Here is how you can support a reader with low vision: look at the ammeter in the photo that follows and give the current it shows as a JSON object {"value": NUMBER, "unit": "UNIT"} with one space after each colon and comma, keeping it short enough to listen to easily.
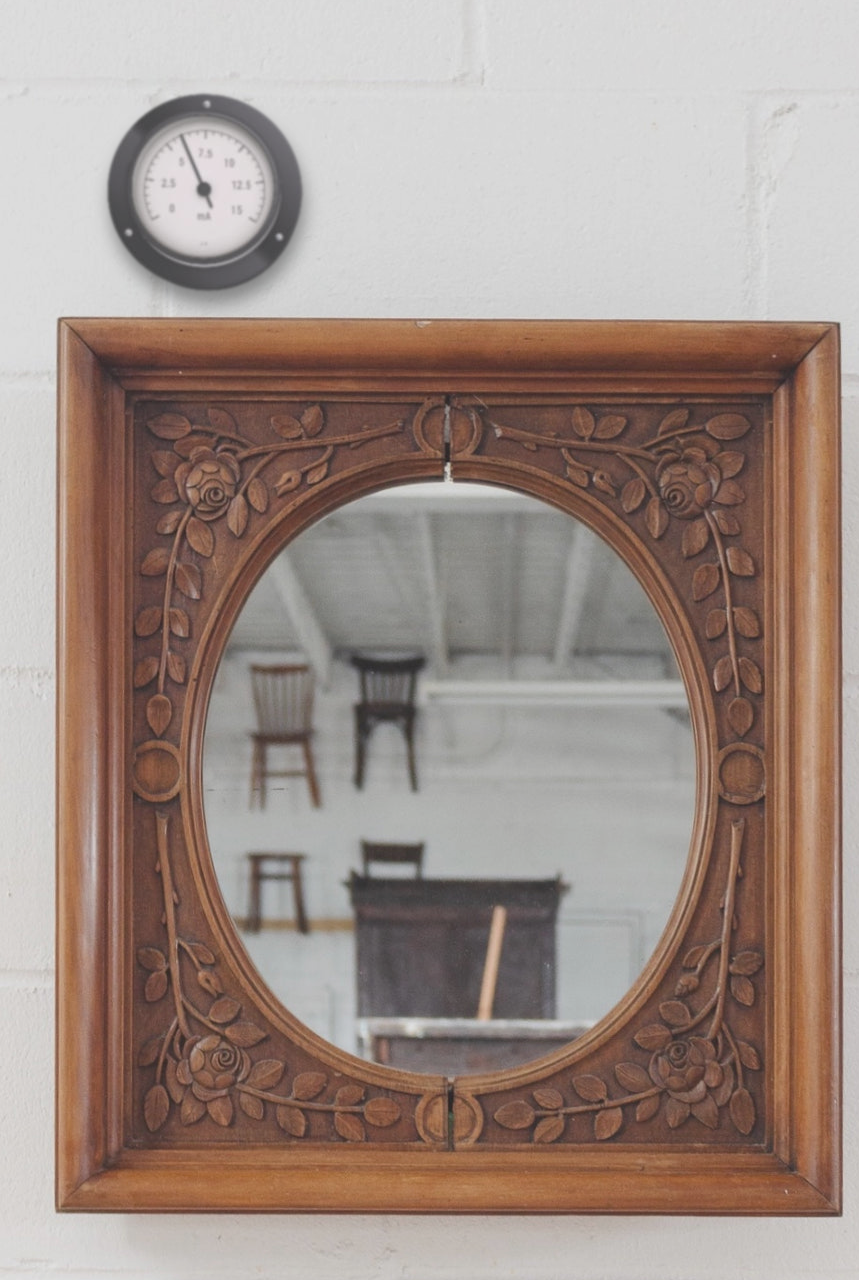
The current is {"value": 6, "unit": "mA"}
